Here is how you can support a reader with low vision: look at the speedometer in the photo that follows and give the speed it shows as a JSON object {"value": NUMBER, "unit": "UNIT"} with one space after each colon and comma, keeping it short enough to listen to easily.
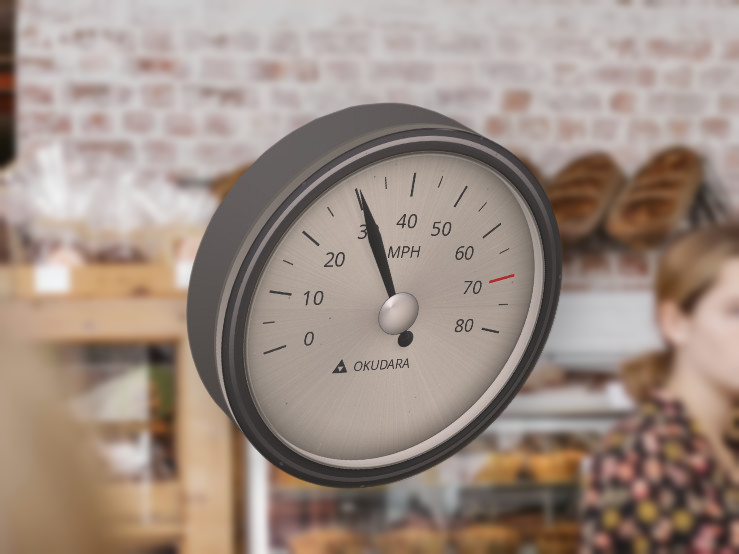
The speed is {"value": 30, "unit": "mph"}
